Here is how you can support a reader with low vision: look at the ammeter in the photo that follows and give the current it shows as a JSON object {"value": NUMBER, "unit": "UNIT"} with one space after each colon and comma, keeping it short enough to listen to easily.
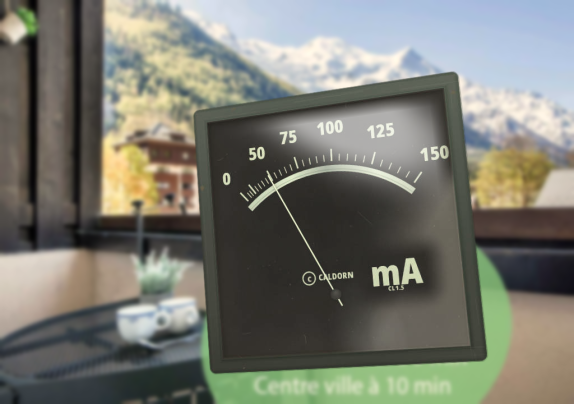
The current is {"value": 50, "unit": "mA"}
